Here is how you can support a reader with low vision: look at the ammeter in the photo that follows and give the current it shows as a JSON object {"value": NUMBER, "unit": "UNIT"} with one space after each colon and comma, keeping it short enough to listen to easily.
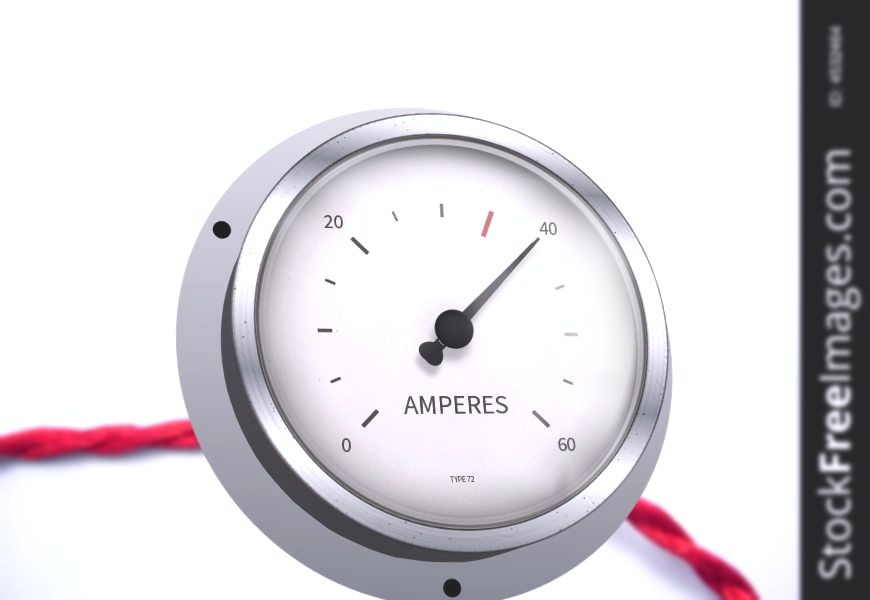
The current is {"value": 40, "unit": "A"}
